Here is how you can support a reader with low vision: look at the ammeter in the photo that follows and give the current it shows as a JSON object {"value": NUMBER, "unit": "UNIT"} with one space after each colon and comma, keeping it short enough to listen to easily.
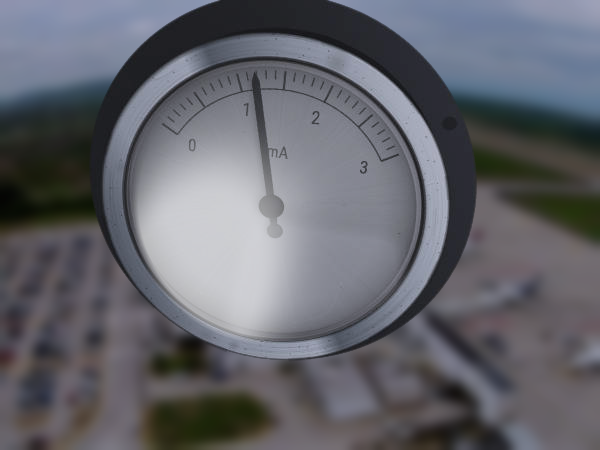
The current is {"value": 1.2, "unit": "mA"}
